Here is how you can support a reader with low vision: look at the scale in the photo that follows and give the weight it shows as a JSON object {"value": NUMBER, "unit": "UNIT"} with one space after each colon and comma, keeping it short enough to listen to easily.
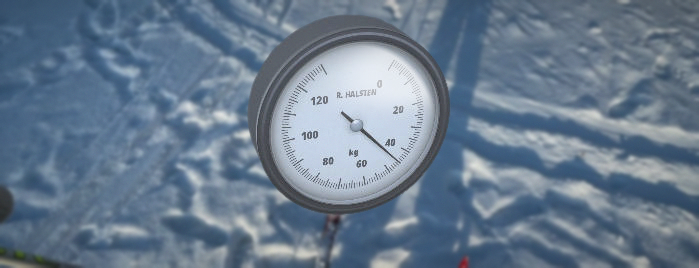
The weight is {"value": 45, "unit": "kg"}
